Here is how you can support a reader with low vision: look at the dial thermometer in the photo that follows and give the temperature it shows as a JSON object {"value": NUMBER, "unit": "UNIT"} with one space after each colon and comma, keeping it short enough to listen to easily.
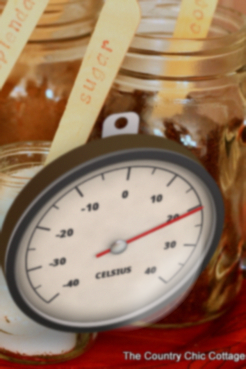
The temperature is {"value": 20, "unit": "°C"}
